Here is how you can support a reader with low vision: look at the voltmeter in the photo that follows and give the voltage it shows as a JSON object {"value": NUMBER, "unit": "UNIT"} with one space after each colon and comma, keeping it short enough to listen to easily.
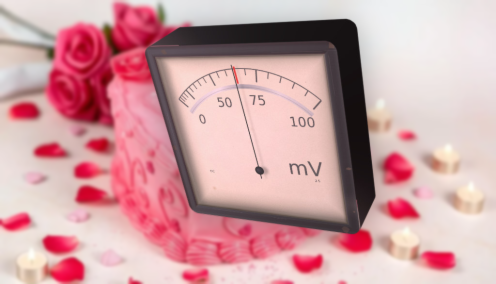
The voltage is {"value": 65, "unit": "mV"}
